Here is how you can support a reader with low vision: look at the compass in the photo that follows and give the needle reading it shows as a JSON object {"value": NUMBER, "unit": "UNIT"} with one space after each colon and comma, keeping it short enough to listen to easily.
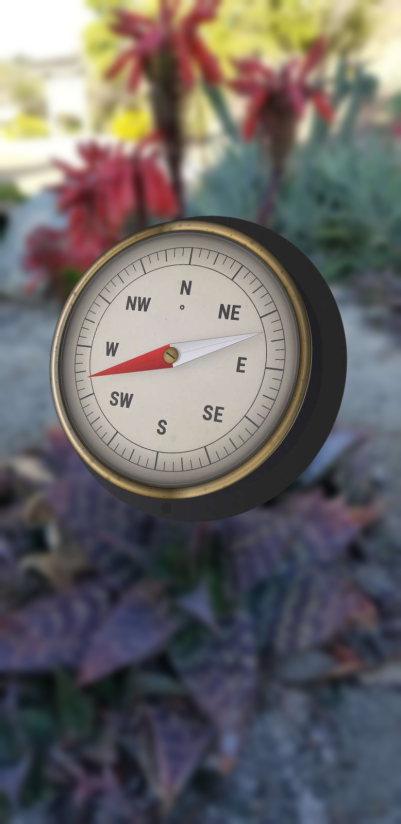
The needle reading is {"value": 250, "unit": "°"}
